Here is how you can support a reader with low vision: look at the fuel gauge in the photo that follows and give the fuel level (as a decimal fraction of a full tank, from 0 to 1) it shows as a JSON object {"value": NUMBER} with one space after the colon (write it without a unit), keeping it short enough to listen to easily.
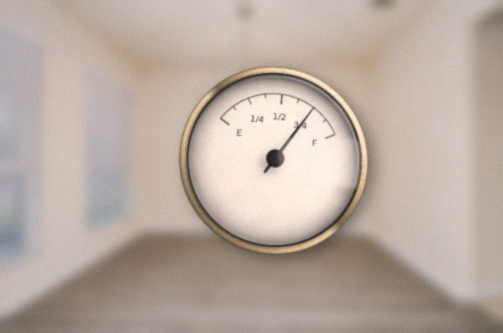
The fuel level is {"value": 0.75}
